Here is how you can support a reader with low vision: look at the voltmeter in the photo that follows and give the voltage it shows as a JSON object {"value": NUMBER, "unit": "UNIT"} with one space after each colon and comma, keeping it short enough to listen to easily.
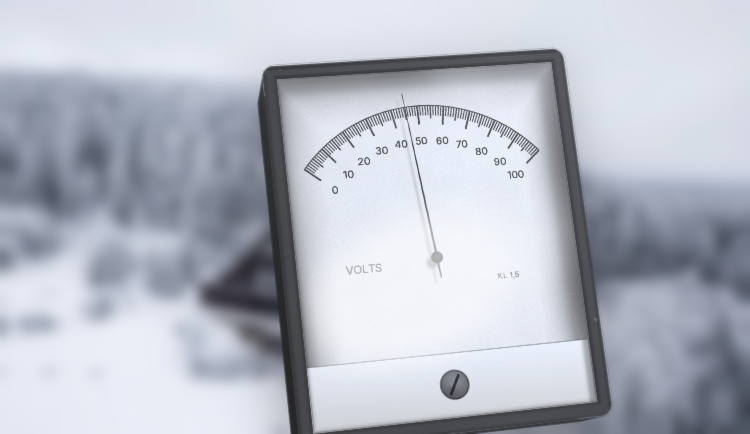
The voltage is {"value": 45, "unit": "V"}
